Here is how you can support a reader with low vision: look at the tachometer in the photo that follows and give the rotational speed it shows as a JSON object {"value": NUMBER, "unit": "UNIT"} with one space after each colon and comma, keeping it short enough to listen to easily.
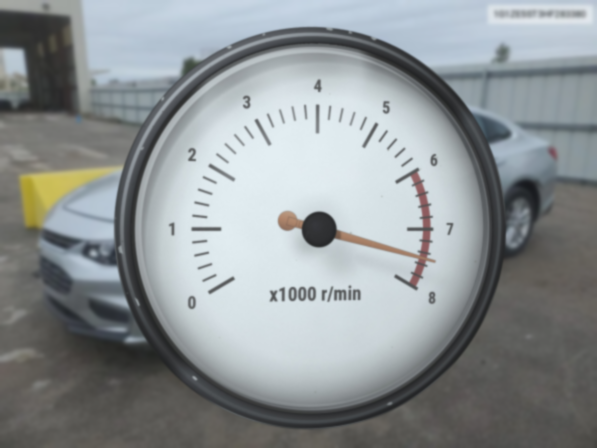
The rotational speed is {"value": 7500, "unit": "rpm"}
